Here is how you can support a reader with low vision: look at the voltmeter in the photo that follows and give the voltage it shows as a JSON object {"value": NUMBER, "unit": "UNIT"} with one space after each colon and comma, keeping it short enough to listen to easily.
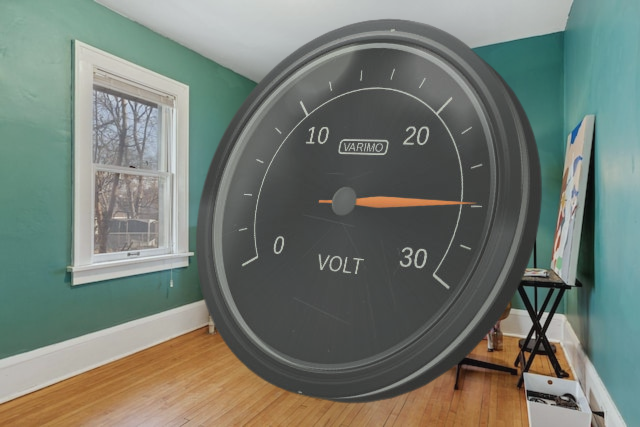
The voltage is {"value": 26, "unit": "V"}
